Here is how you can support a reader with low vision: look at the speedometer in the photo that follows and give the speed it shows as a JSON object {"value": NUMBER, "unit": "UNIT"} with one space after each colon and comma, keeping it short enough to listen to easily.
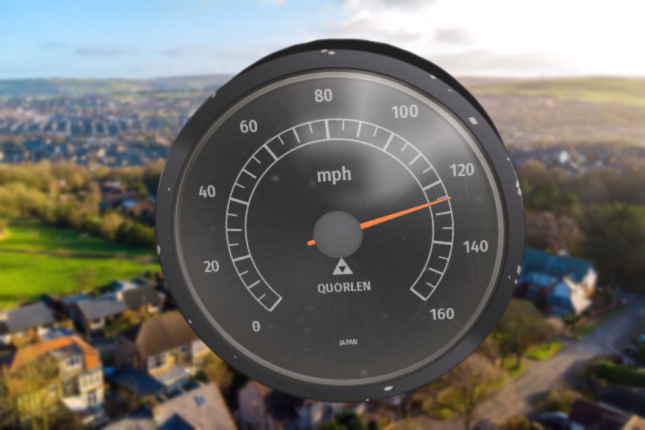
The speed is {"value": 125, "unit": "mph"}
